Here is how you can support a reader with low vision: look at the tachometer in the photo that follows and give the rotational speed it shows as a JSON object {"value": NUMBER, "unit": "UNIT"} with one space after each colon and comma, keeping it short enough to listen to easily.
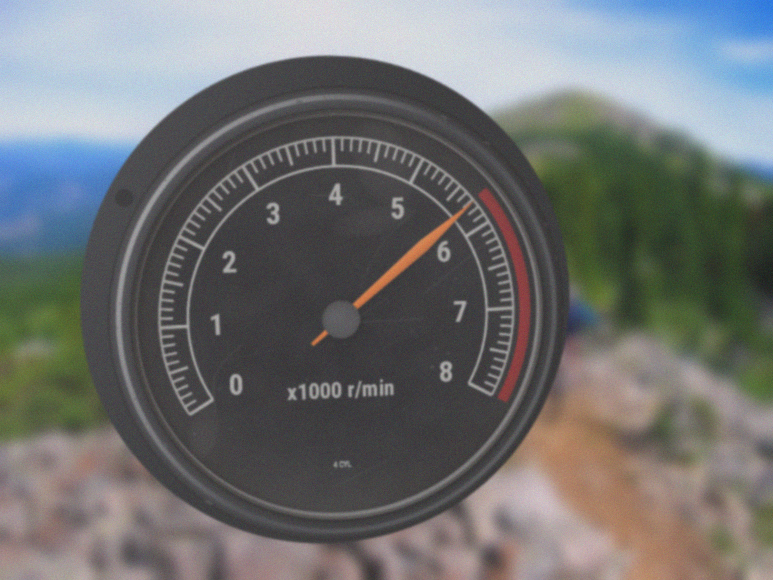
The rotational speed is {"value": 5700, "unit": "rpm"}
